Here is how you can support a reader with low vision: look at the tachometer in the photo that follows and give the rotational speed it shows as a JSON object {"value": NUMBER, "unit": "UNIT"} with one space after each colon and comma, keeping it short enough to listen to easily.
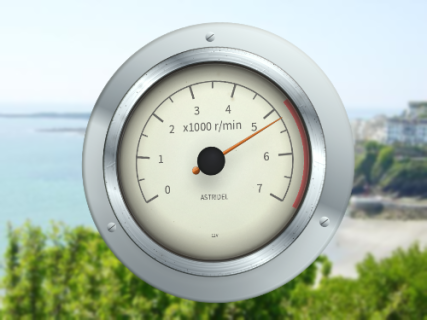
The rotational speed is {"value": 5250, "unit": "rpm"}
